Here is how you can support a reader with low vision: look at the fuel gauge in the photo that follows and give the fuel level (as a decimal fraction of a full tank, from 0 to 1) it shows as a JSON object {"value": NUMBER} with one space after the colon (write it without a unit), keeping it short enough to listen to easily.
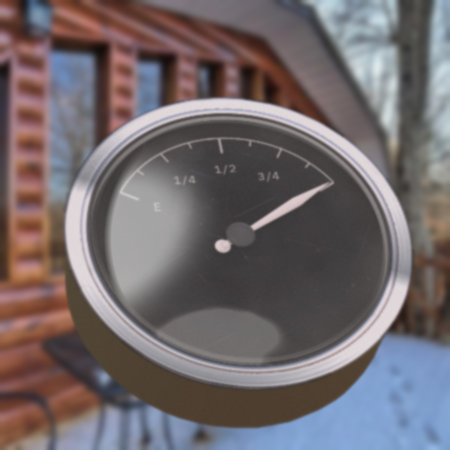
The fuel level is {"value": 1}
